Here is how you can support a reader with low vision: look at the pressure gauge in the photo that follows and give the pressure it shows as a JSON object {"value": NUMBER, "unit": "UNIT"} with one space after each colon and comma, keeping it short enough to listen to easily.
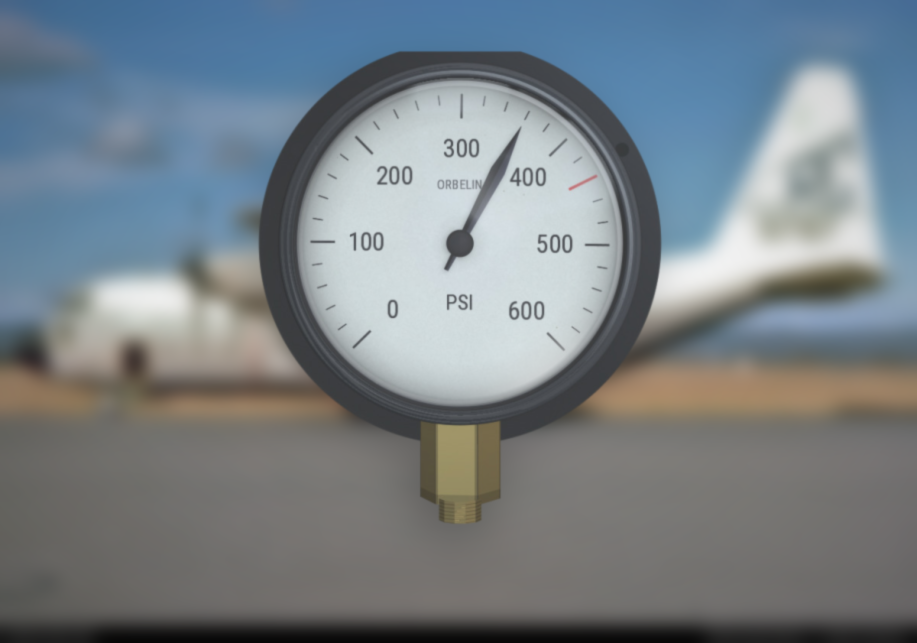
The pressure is {"value": 360, "unit": "psi"}
